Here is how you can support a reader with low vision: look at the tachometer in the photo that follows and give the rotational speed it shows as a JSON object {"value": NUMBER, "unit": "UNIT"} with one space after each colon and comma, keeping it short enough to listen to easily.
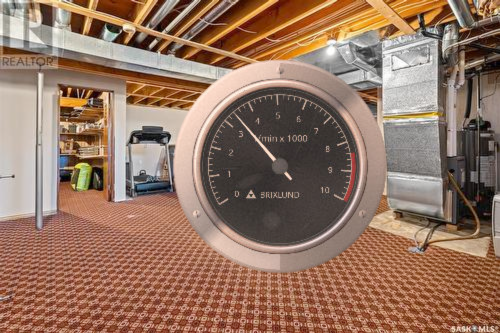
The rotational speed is {"value": 3400, "unit": "rpm"}
